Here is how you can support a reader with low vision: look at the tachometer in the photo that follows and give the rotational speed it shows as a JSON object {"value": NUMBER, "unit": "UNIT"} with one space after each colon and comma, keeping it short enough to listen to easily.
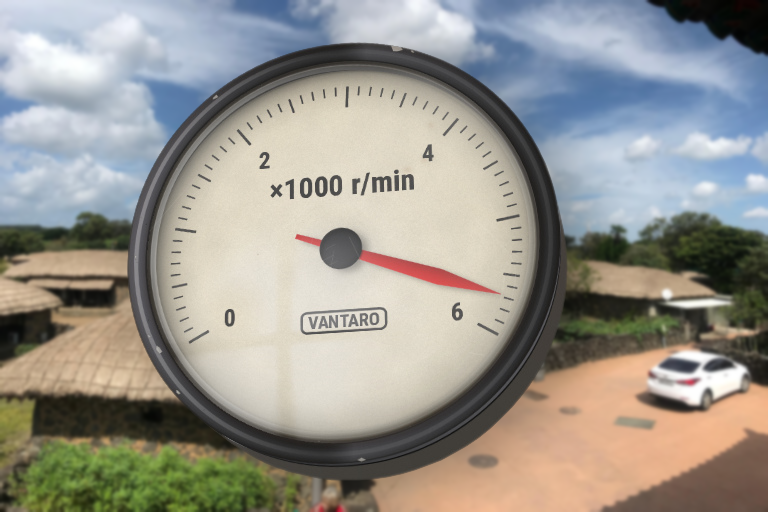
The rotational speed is {"value": 5700, "unit": "rpm"}
